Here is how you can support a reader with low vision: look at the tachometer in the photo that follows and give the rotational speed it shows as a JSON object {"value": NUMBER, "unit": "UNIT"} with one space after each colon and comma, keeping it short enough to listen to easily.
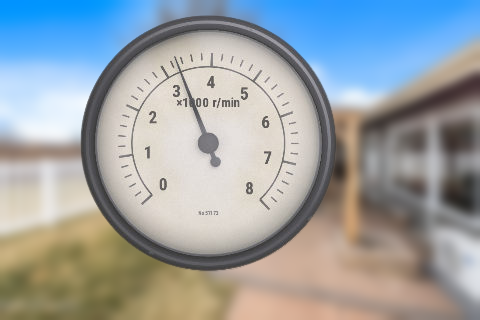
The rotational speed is {"value": 3300, "unit": "rpm"}
